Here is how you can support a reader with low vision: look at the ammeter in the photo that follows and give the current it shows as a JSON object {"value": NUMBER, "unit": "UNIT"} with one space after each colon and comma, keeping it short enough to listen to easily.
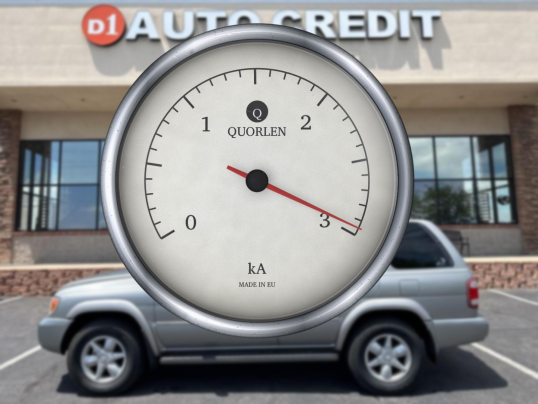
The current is {"value": 2.95, "unit": "kA"}
